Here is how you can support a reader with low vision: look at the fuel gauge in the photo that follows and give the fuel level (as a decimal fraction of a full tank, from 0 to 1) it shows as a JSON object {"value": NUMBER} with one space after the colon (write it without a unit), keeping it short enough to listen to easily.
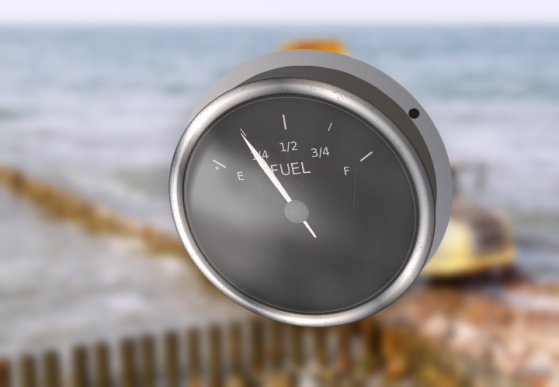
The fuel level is {"value": 0.25}
